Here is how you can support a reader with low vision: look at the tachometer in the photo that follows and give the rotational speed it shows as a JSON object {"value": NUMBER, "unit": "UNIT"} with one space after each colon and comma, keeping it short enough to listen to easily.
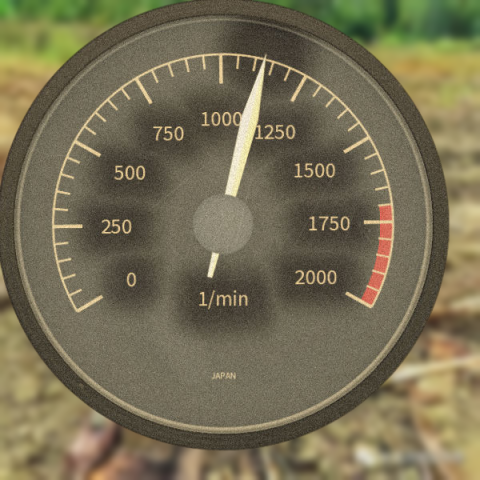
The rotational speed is {"value": 1125, "unit": "rpm"}
